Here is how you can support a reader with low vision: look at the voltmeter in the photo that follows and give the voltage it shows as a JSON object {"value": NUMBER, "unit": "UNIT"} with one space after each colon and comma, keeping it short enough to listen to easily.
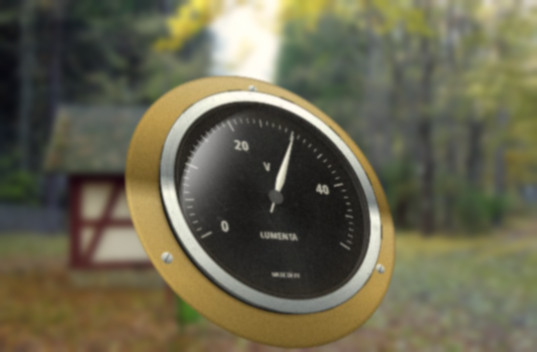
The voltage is {"value": 30, "unit": "V"}
